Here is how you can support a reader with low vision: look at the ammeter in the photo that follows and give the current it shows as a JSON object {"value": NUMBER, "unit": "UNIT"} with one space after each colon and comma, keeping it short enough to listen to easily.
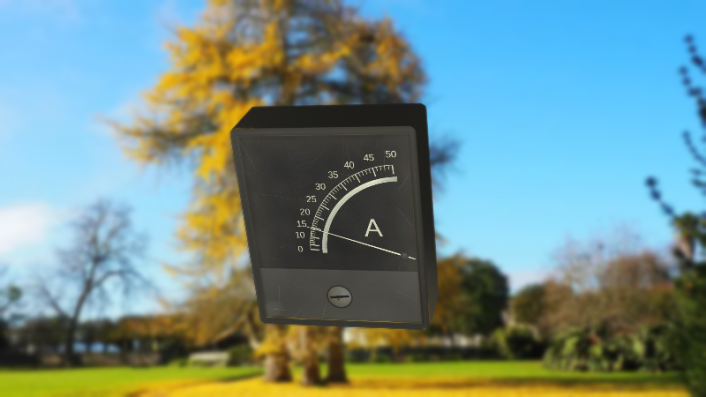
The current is {"value": 15, "unit": "A"}
